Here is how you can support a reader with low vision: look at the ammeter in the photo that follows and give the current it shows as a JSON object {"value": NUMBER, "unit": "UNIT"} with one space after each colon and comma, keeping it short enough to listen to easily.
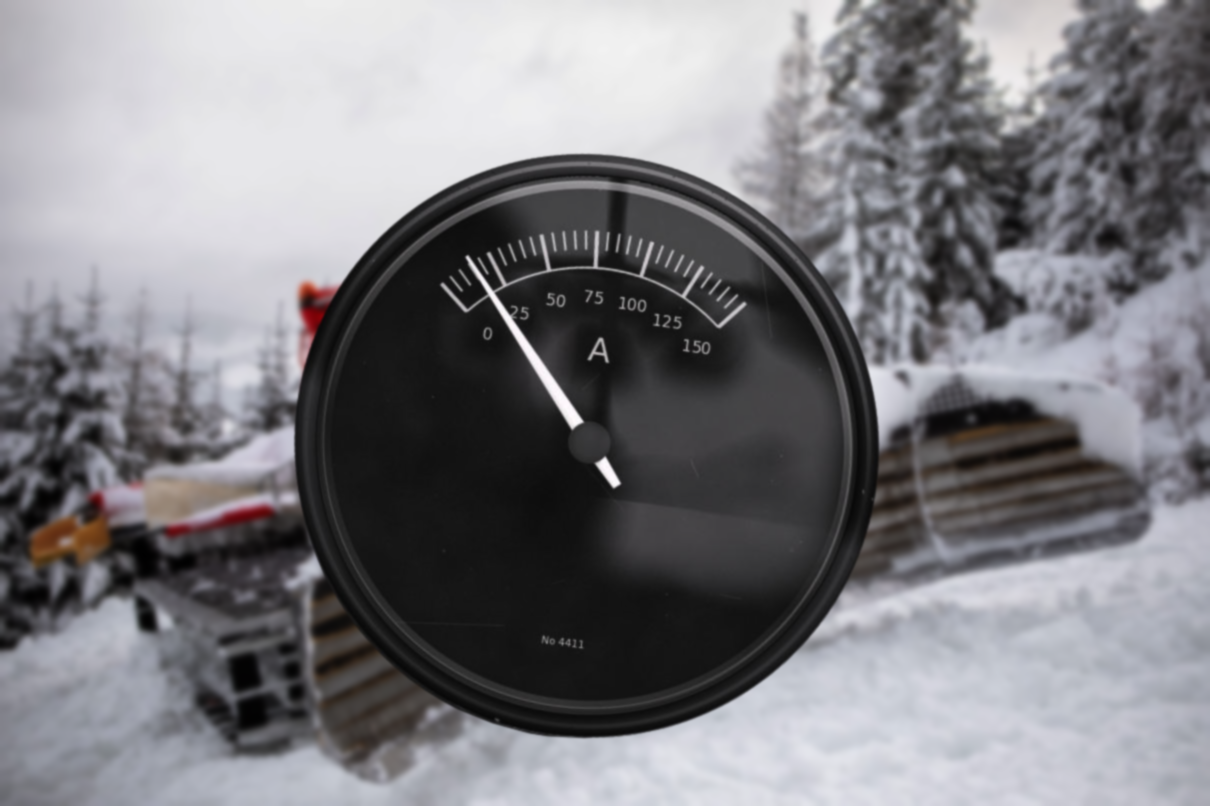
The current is {"value": 15, "unit": "A"}
